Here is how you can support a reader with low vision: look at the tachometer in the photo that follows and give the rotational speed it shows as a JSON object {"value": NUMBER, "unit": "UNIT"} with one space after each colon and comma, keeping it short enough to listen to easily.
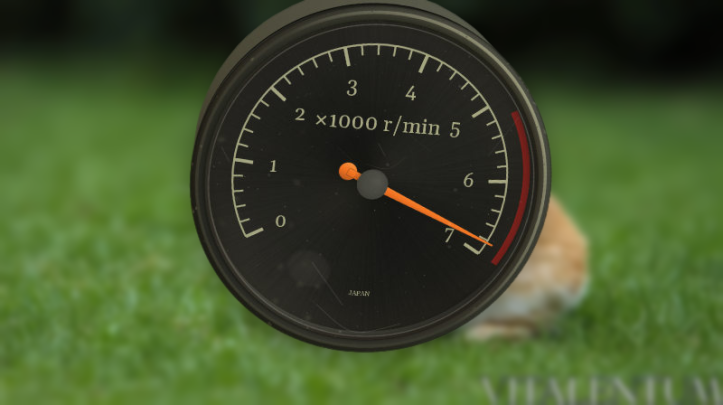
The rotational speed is {"value": 6800, "unit": "rpm"}
